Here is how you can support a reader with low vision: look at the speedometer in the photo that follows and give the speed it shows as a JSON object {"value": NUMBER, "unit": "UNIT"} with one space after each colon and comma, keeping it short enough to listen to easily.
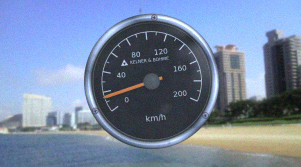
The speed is {"value": 15, "unit": "km/h"}
